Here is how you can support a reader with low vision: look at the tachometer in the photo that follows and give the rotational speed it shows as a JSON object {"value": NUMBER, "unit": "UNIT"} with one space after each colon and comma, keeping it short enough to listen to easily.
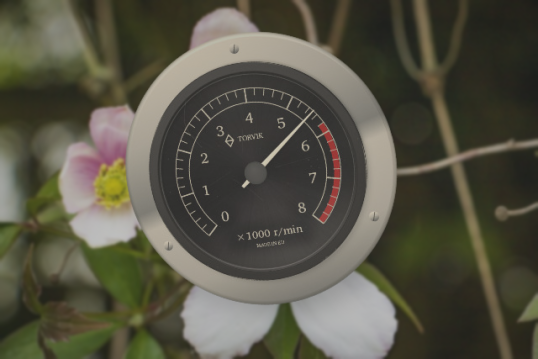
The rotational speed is {"value": 5500, "unit": "rpm"}
